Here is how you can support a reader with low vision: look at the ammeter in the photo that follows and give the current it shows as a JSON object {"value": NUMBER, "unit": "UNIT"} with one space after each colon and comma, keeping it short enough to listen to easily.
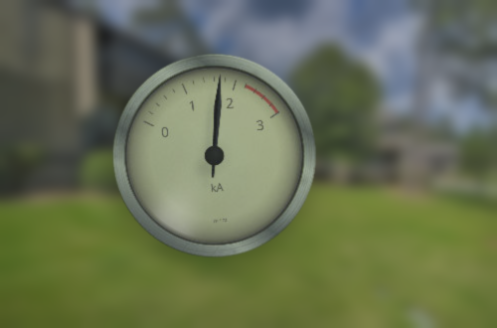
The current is {"value": 1.7, "unit": "kA"}
